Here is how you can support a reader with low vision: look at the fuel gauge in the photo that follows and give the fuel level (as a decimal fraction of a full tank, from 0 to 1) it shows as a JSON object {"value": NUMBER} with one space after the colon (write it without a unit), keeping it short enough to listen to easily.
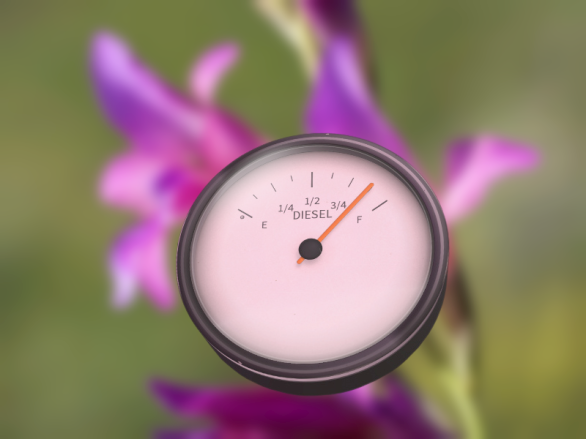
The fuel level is {"value": 0.875}
